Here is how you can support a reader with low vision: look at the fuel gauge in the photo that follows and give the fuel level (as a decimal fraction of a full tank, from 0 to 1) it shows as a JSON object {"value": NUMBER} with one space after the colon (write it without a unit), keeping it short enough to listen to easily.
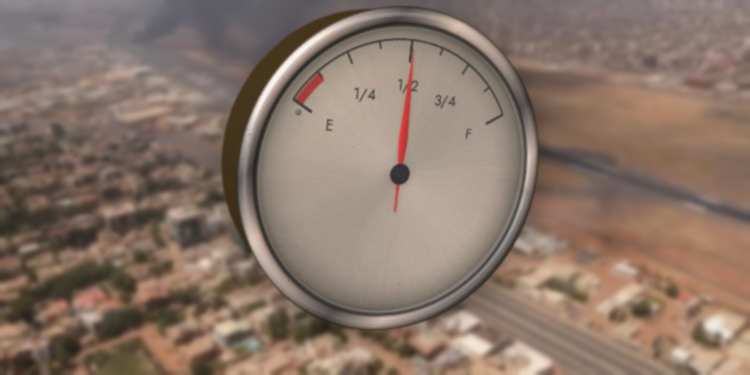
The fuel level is {"value": 0.5}
